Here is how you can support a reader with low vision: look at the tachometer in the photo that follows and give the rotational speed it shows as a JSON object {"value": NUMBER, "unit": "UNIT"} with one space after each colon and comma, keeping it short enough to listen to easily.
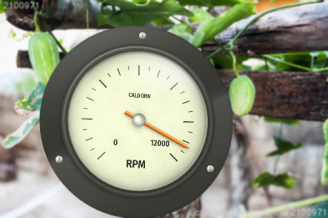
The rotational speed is {"value": 11250, "unit": "rpm"}
